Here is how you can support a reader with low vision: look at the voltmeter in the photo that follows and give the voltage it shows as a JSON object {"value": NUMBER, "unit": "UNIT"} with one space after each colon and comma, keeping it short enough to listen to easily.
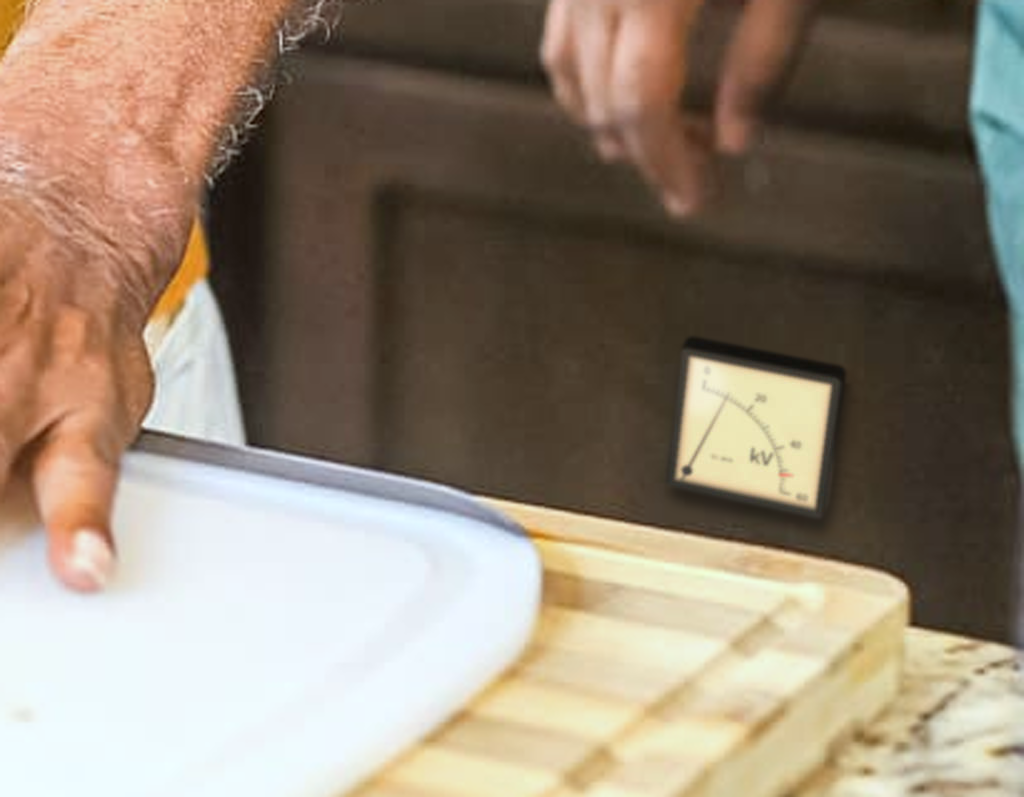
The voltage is {"value": 10, "unit": "kV"}
